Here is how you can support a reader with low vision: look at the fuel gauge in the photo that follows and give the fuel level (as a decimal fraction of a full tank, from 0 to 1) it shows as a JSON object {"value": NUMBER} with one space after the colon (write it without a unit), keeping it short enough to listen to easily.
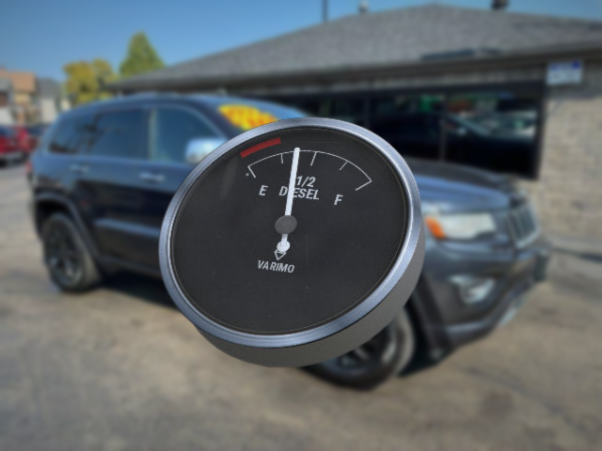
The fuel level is {"value": 0.375}
